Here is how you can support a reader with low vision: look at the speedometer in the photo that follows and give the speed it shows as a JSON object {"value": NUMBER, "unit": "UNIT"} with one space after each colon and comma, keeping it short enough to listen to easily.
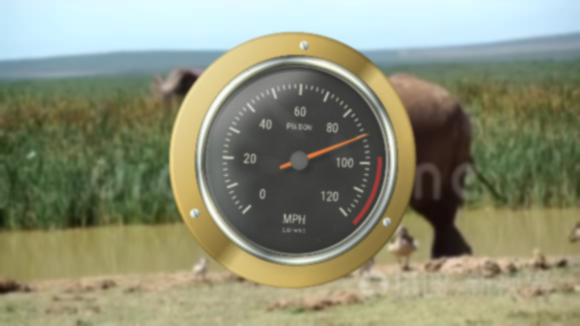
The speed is {"value": 90, "unit": "mph"}
